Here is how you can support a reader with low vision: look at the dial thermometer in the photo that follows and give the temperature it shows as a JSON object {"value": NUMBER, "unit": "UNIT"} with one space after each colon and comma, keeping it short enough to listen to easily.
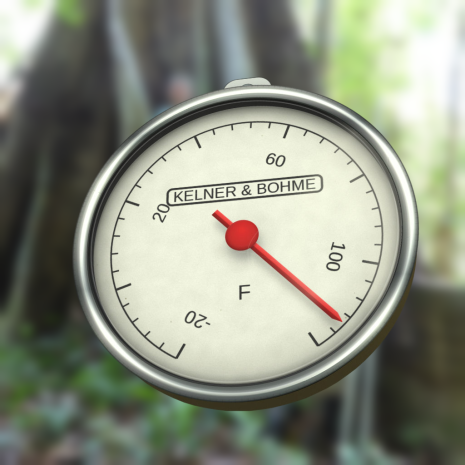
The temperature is {"value": 114, "unit": "°F"}
